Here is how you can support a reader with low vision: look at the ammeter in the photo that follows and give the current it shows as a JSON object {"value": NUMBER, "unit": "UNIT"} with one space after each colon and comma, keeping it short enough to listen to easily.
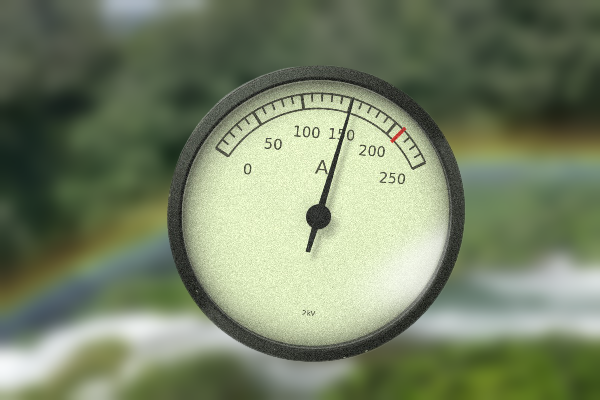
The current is {"value": 150, "unit": "A"}
